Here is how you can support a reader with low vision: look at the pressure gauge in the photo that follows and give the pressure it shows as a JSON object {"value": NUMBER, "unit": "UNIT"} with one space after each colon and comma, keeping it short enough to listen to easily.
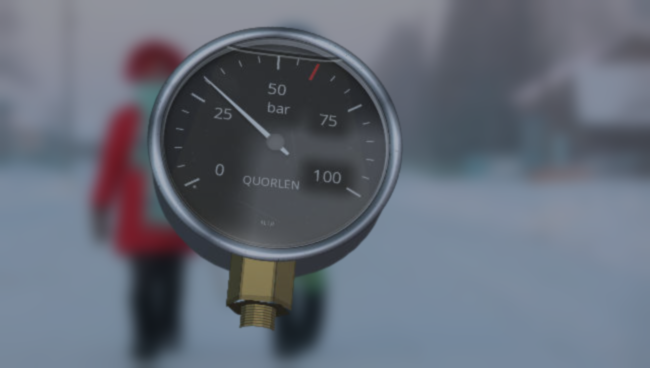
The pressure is {"value": 30, "unit": "bar"}
